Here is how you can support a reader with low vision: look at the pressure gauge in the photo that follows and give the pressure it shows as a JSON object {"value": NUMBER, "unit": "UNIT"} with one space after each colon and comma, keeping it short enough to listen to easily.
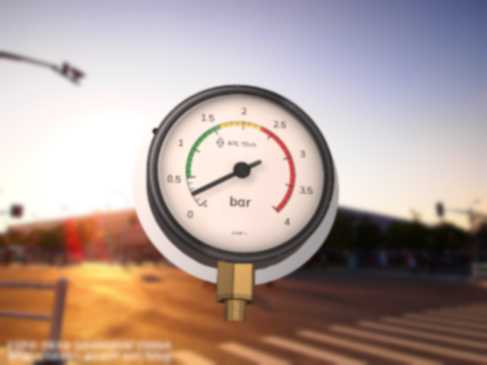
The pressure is {"value": 0.2, "unit": "bar"}
